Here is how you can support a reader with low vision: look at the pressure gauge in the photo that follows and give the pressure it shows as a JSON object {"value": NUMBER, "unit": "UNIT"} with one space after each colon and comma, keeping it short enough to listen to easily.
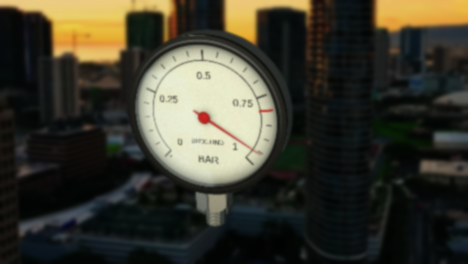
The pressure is {"value": 0.95, "unit": "bar"}
